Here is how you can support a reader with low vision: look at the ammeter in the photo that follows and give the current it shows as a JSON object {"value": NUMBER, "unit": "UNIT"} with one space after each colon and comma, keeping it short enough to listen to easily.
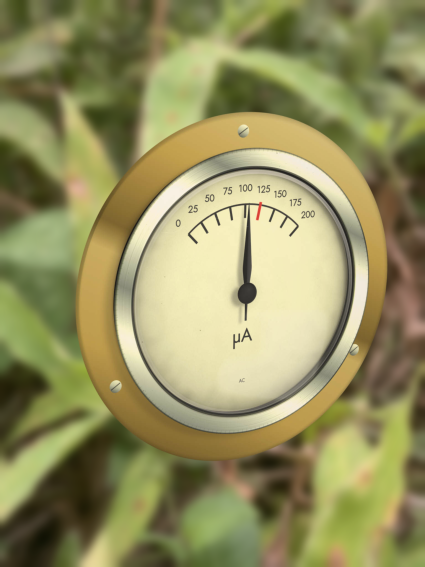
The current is {"value": 100, "unit": "µA"}
